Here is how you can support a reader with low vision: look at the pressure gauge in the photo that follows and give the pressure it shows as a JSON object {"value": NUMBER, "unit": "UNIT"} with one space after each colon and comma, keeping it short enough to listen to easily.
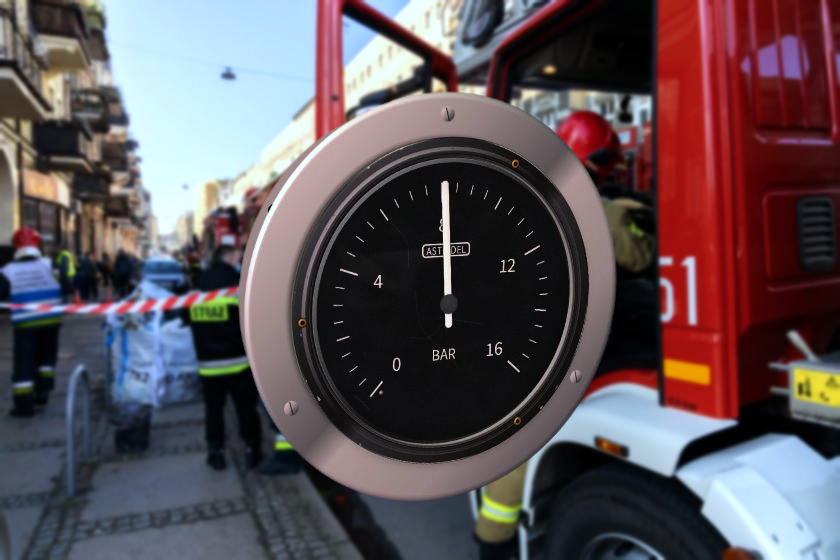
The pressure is {"value": 8, "unit": "bar"}
